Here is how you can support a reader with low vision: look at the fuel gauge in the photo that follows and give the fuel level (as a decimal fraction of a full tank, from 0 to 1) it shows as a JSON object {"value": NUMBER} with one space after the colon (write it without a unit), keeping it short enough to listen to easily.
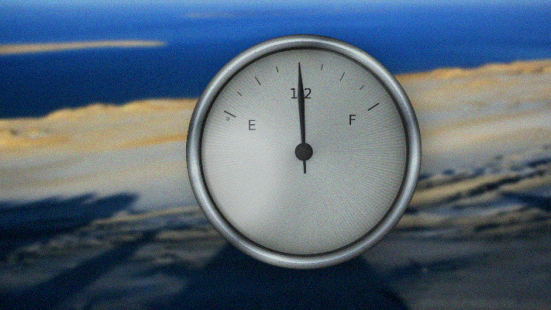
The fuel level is {"value": 0.5}
